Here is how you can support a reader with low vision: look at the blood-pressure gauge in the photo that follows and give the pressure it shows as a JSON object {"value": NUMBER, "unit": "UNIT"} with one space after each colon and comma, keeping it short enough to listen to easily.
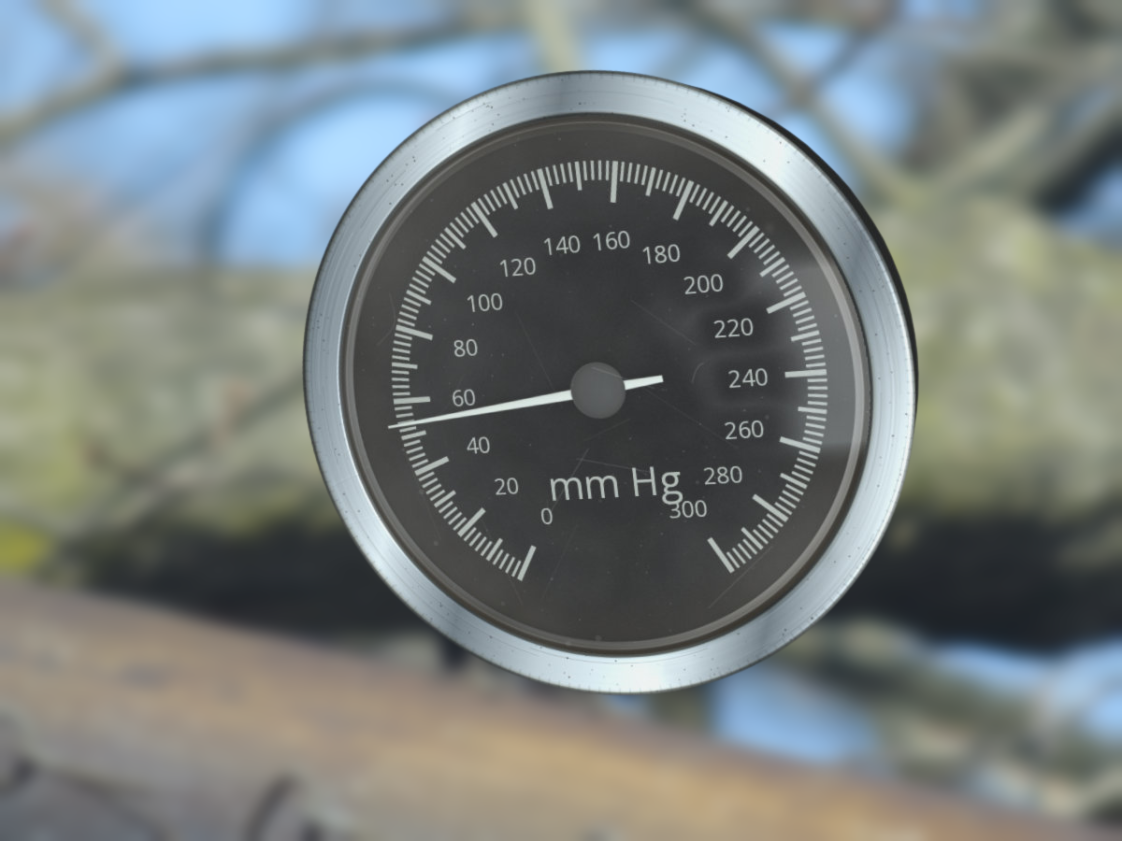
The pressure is {"value": 54, "unit": "mmHg"}
